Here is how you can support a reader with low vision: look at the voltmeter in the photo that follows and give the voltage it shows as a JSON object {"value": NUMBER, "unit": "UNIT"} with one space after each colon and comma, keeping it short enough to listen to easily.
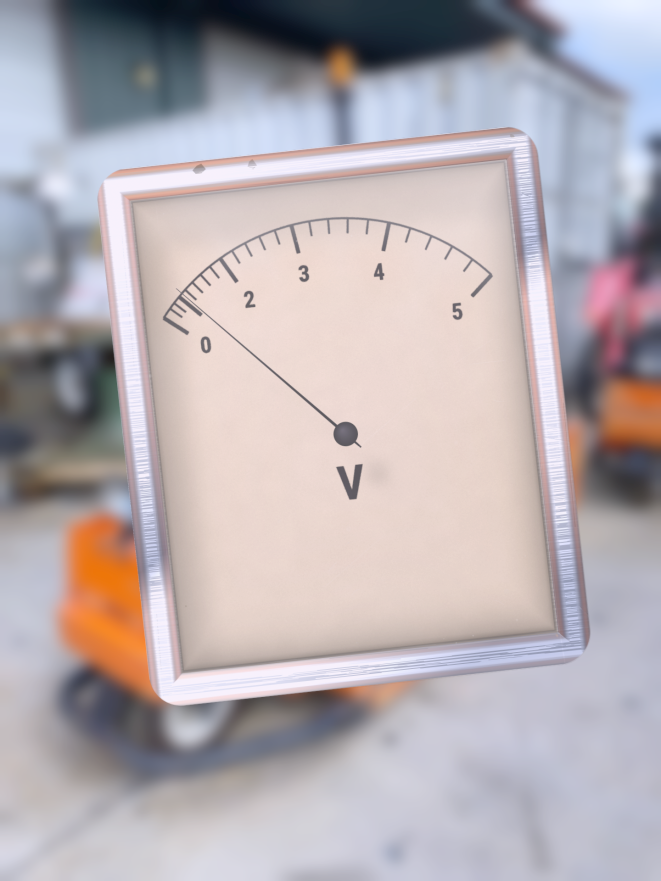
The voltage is {"value": 1.1, "unit": "V"}
